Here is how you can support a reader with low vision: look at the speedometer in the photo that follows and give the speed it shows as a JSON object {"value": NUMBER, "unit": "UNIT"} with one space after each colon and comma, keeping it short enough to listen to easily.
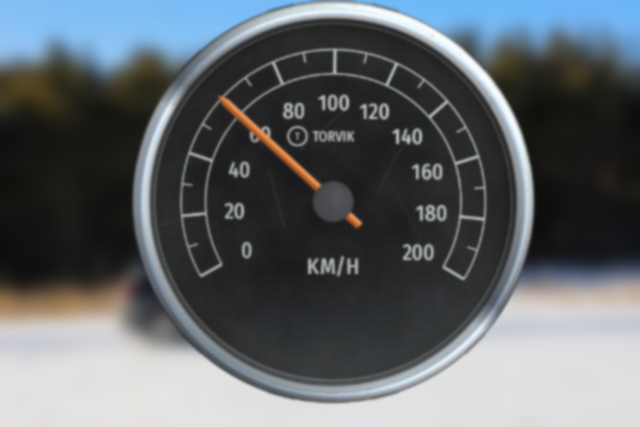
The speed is {"value": 60, "unit": "km/h"}
